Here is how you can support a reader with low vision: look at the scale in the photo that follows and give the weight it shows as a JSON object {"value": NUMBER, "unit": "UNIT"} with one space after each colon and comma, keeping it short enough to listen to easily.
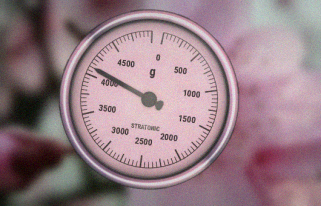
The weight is {"value": 4100, "unit": "g"}
